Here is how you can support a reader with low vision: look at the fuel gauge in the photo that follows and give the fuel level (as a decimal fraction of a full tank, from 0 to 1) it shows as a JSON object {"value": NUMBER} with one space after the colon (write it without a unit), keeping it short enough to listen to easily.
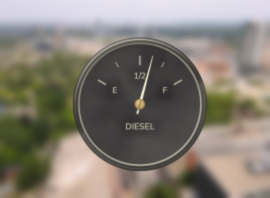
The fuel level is {"value": 0.625}
